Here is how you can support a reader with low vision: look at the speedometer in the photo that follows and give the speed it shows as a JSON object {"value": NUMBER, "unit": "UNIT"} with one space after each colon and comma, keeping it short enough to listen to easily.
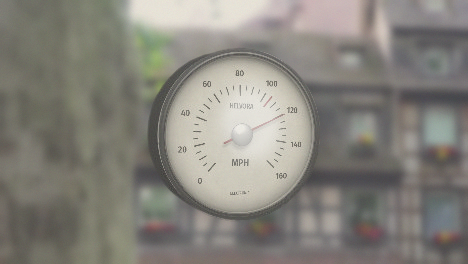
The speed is {"value": 120, "unit": "mph"}
